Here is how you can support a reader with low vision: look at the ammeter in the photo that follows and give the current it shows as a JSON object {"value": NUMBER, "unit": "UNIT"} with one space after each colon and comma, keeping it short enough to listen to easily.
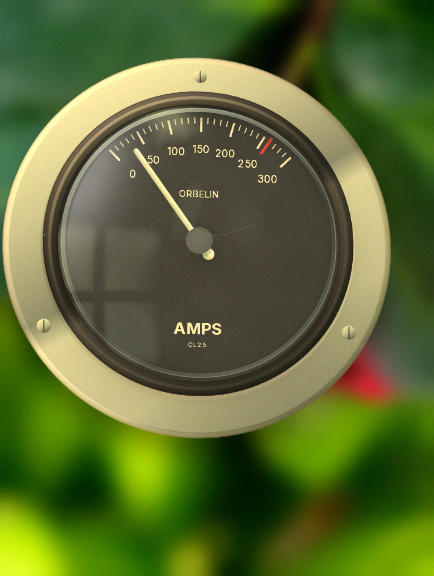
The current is {"value": 30, "unit": "A"}
